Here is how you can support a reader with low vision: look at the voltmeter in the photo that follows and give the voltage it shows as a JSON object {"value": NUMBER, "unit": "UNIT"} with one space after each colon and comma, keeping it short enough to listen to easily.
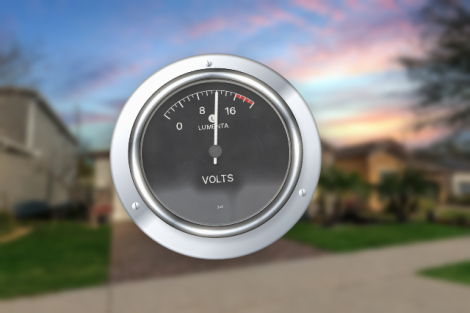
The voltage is {"value": 12, "unit": "V"}
